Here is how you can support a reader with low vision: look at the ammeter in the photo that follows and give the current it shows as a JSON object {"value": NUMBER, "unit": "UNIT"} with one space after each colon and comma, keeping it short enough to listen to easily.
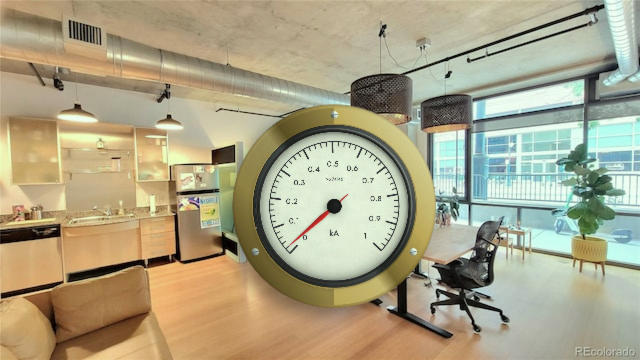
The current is {"value": 0.02, "unit": "kA"}
